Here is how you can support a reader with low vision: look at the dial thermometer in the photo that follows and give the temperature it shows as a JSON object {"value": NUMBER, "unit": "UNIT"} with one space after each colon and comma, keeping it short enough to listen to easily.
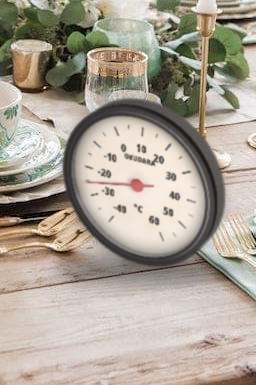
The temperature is {"value": -25, "unit": "°C"}
